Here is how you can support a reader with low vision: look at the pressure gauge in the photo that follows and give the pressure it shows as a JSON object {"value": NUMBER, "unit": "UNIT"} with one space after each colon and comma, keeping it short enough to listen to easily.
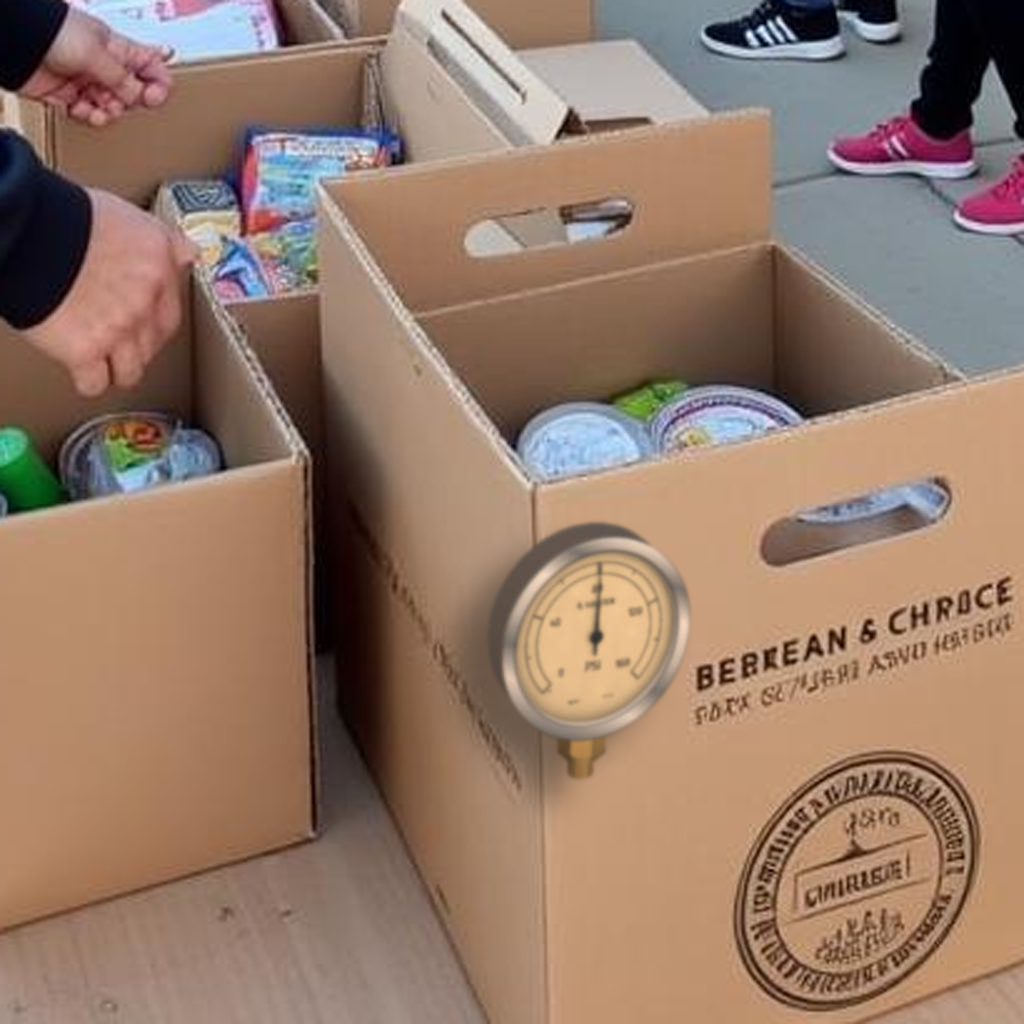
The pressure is {"value": 80, "unit": "psi"}
